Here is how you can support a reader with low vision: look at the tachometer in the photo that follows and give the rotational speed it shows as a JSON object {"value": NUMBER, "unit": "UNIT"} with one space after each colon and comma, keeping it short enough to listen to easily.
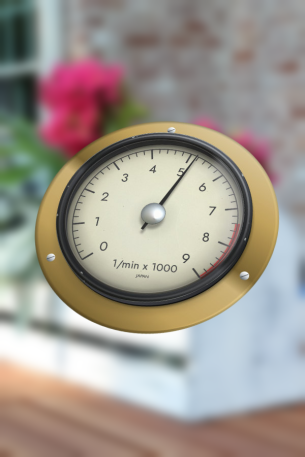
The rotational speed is {"value": 5200, "unit": "rpm"}
